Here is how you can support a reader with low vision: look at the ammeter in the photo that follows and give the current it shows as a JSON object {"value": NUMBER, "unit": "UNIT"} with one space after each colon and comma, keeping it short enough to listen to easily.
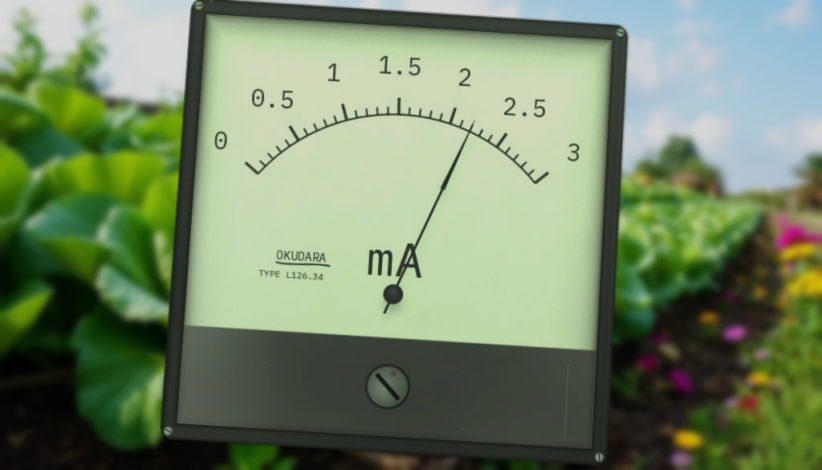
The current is {"value": 2.2, "unit": "mA"}
